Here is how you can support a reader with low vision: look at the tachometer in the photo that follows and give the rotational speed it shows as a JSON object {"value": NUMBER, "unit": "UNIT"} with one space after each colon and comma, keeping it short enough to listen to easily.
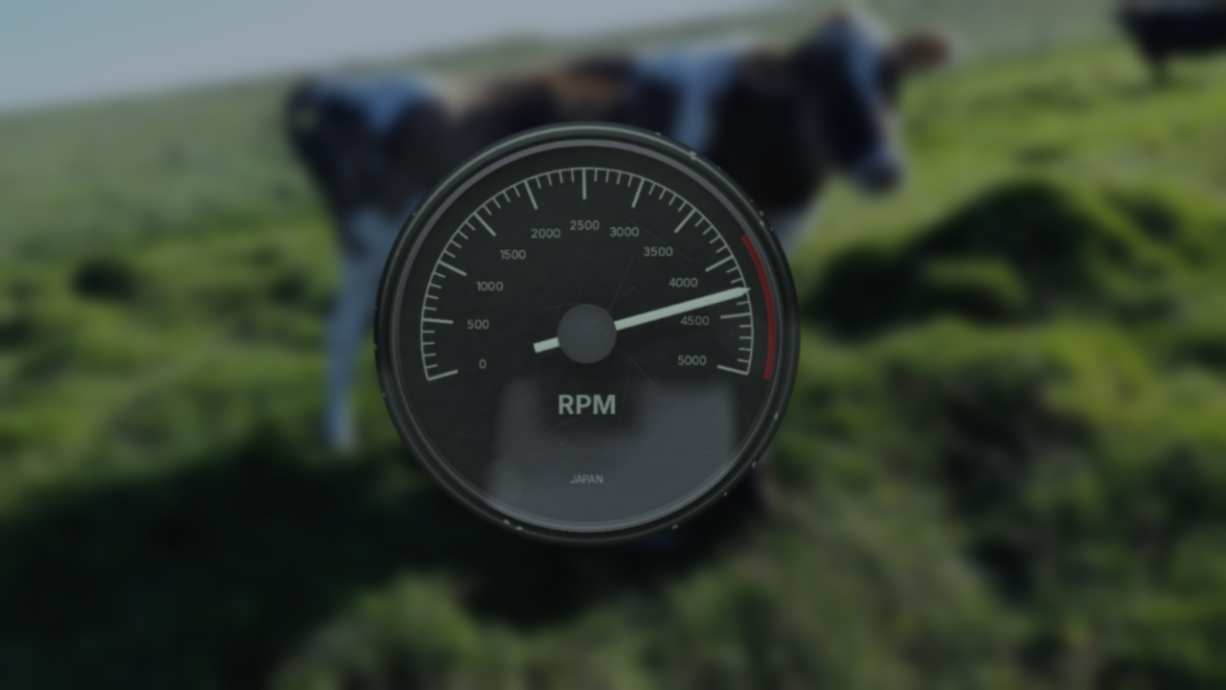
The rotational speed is {"value": 4300, "unit": "rpm"}
